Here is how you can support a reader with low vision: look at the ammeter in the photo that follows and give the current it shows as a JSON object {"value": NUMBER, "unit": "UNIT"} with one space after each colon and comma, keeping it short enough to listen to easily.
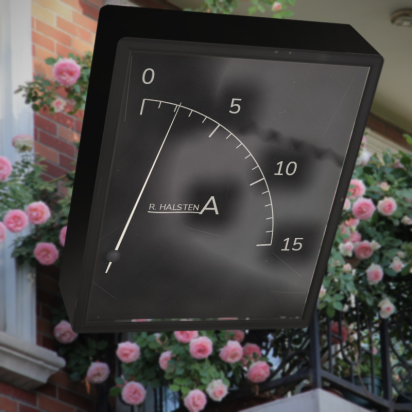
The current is {"value": 2, "unit": "A"}
